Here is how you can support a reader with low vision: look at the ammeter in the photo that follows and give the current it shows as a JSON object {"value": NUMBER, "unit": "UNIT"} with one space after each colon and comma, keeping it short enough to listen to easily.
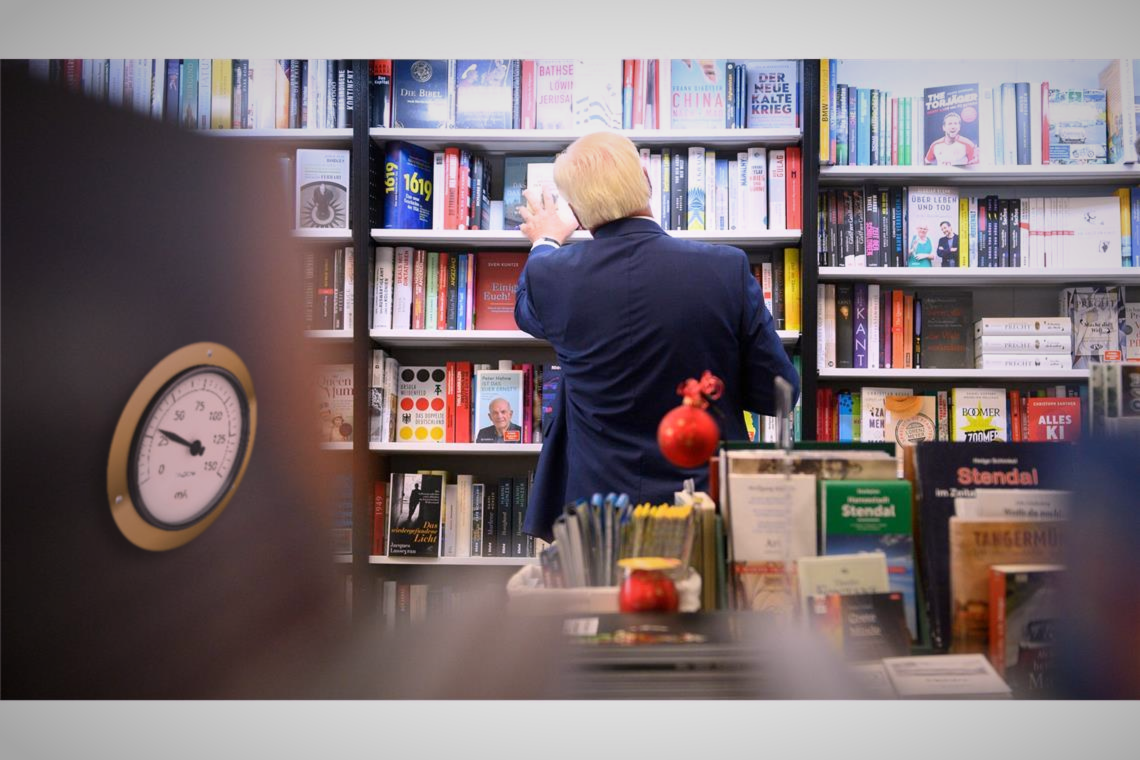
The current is {"value": 30, "unit": "mA"}
